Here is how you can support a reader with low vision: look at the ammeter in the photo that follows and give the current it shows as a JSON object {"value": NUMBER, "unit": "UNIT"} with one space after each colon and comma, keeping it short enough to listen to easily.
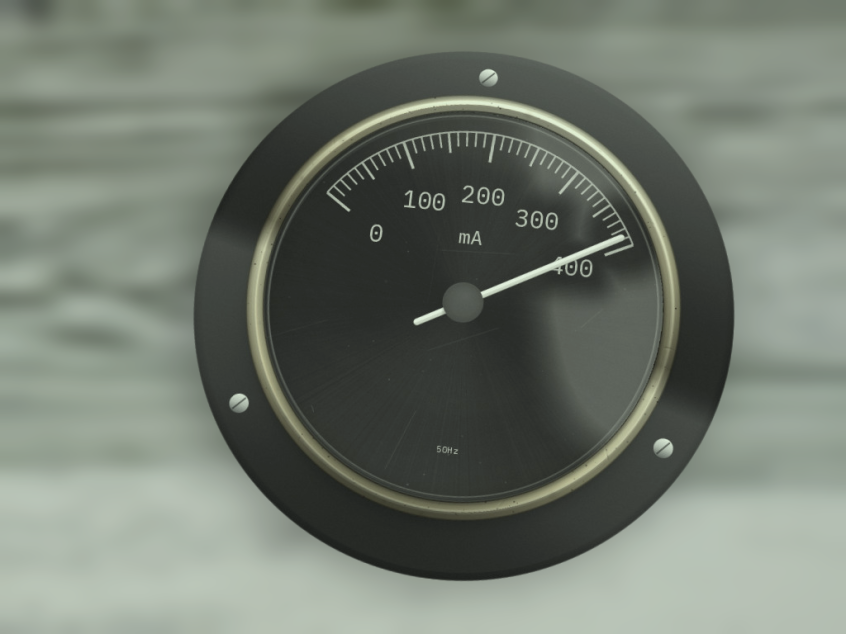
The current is {"value": 390, "unit": "mA"}
